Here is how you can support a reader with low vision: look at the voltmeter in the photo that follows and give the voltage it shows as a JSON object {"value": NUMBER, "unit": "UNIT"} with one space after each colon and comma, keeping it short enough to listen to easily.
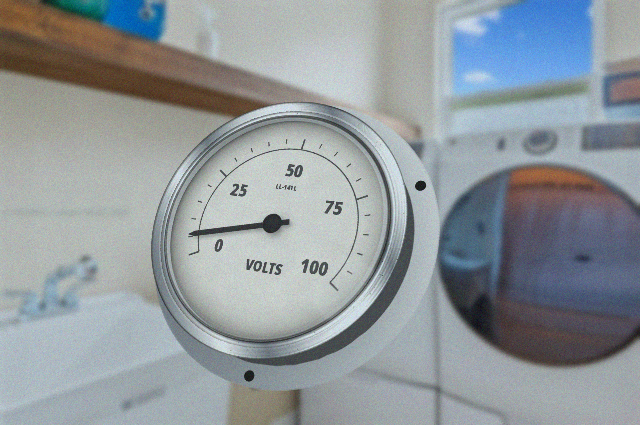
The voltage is {"value": 5, "unit": "V"}
